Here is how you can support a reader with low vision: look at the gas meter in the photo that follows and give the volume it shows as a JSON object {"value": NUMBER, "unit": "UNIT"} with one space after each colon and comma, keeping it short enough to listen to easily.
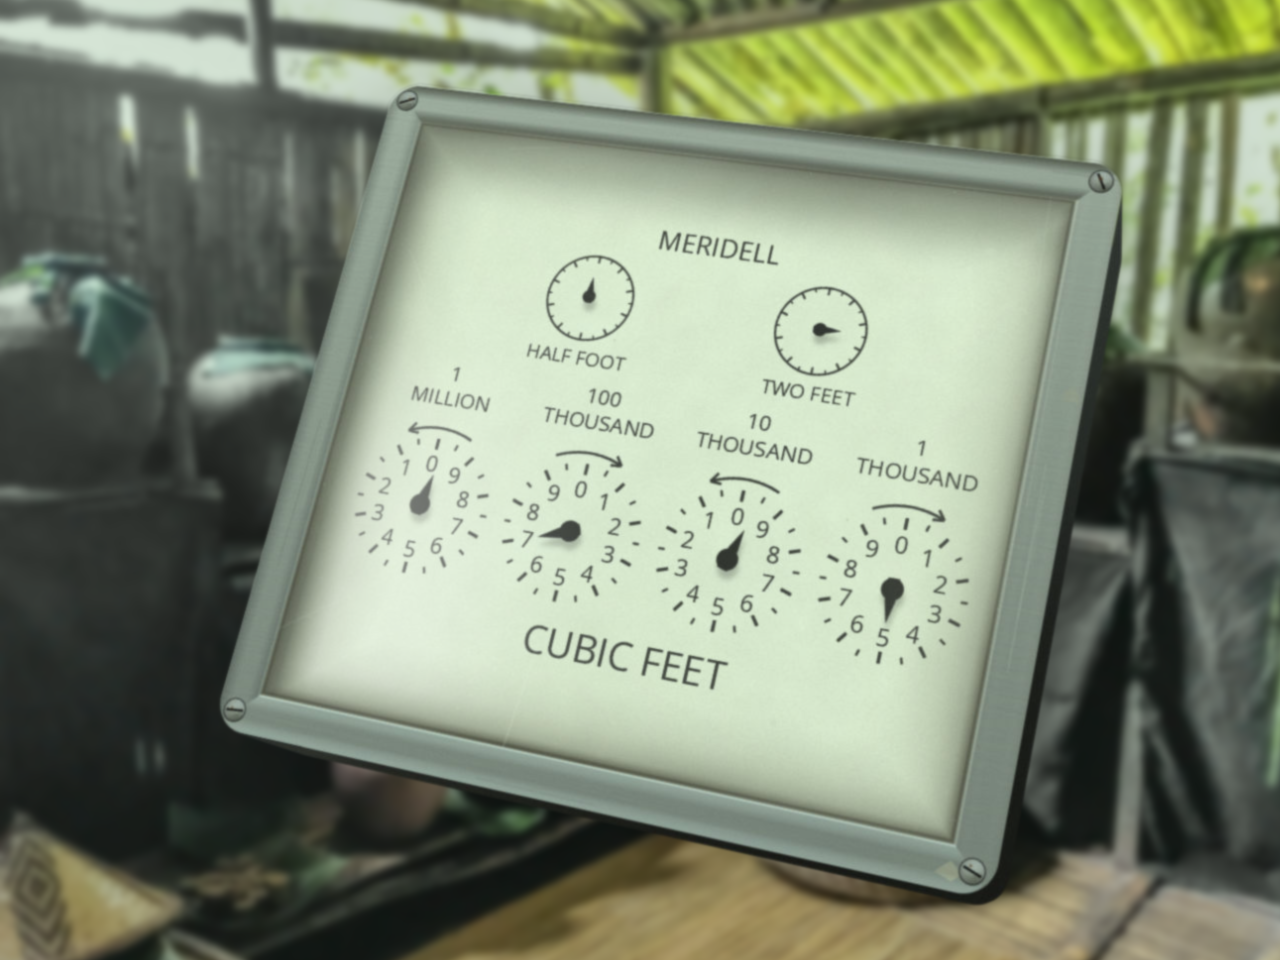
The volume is {"value": 969500, "unit": "ft³"}
